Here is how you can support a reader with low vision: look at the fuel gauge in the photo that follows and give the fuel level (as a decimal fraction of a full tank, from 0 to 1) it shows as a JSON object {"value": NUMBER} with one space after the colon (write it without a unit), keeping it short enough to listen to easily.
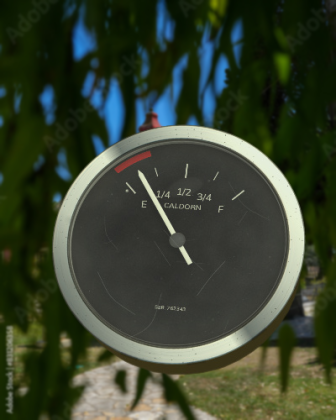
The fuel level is {"value": 0.125}
